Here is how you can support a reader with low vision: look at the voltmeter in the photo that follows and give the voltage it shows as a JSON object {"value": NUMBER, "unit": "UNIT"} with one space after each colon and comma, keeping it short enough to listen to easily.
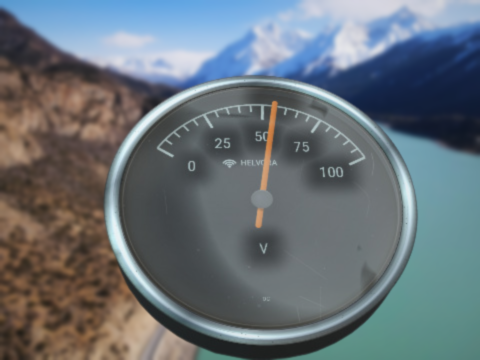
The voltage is {"value": 55, "unit": "V"}
